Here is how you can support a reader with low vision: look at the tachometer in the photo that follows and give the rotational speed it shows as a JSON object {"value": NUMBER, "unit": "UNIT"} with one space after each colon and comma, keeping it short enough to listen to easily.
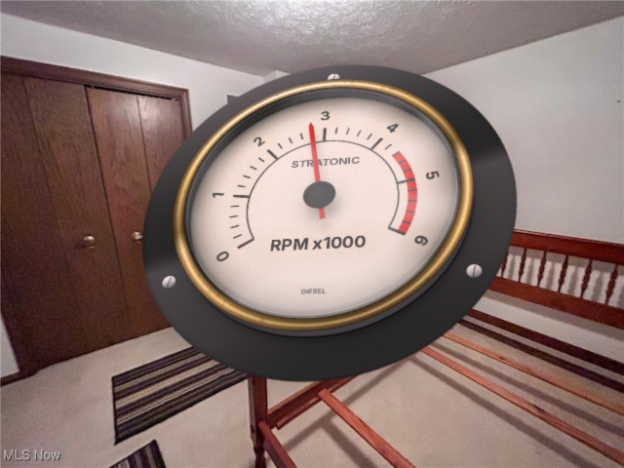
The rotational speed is {"value": 2800, "unit": "rpm"}
